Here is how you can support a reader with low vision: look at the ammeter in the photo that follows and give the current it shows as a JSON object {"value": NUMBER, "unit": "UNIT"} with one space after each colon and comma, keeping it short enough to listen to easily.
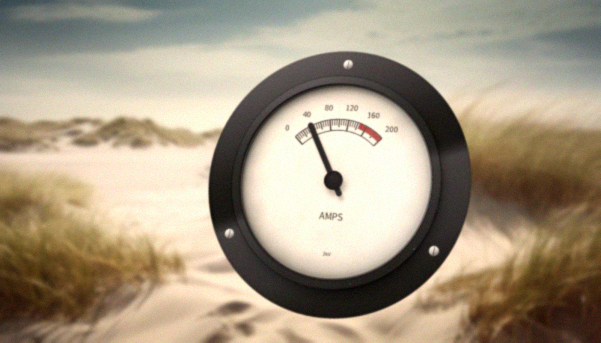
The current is {"value": 40, "unit": "A"}
